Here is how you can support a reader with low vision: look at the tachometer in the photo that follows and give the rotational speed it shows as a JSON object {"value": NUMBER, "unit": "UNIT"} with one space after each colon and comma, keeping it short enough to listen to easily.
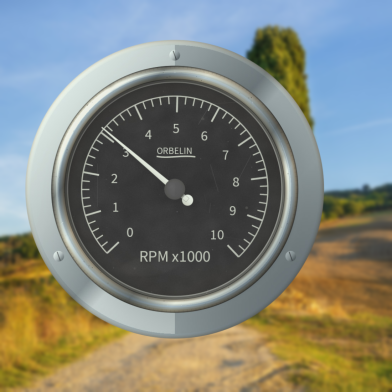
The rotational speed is {"value": 3100, "unit": "rpm"}
